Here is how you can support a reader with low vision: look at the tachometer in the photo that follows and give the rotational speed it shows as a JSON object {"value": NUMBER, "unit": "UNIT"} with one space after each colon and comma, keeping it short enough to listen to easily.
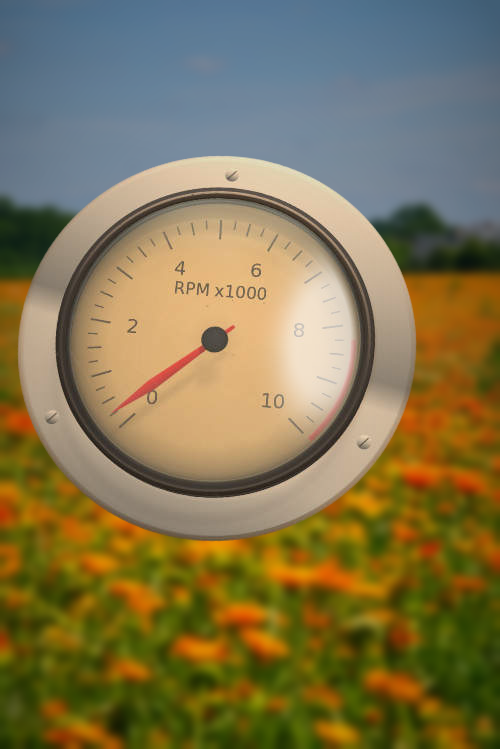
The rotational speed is {"value": 250, "unit": "rpm"}
